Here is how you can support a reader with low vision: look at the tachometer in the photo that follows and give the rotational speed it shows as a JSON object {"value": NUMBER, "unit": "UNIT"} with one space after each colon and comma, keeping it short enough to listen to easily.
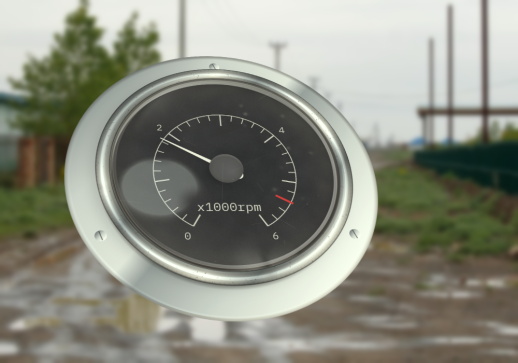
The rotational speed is {"value": 1800, "unit": "rpm"}
